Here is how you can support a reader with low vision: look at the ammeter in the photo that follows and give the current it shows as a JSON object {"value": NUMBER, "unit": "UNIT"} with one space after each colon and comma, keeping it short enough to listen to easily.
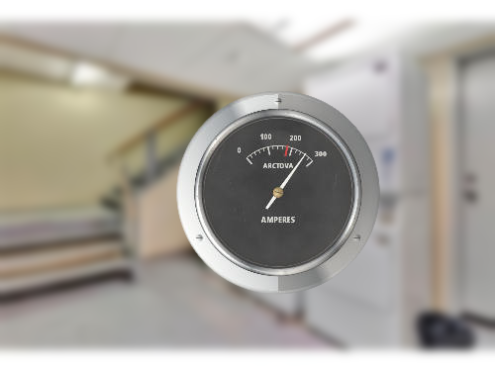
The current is {"value": 260, "unit": "A"}
